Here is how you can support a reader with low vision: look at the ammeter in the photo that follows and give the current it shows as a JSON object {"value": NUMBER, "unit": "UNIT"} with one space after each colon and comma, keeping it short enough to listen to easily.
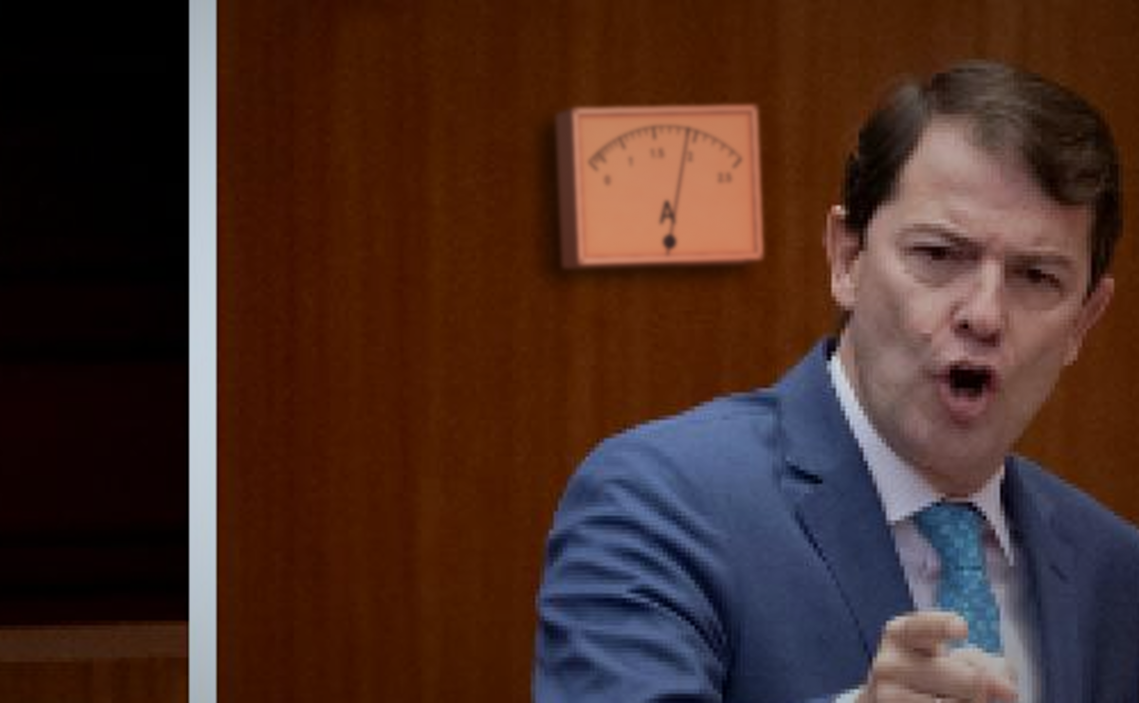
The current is {"value": 1.9, "unit": "A"}
